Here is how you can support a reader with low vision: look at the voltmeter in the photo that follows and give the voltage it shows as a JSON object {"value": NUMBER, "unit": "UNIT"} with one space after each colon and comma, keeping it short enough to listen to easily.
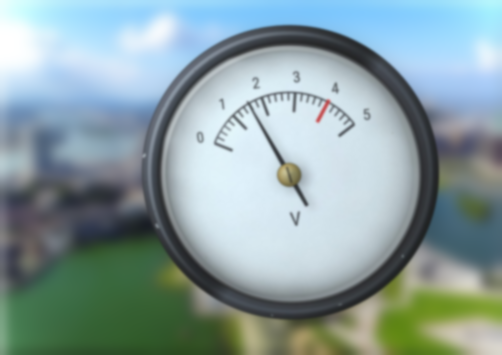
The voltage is {"value": 1.6, "unit": "V"}
